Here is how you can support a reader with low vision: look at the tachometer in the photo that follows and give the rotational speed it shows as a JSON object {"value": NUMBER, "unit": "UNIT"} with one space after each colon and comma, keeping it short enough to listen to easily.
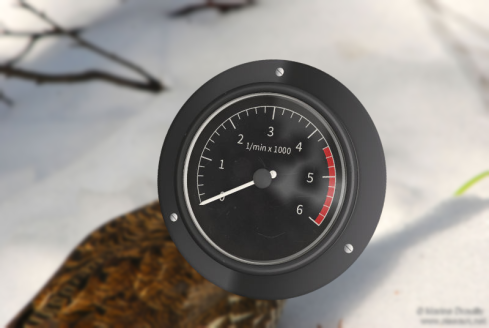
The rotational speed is {"value": 0, "unit": "rpm"}
